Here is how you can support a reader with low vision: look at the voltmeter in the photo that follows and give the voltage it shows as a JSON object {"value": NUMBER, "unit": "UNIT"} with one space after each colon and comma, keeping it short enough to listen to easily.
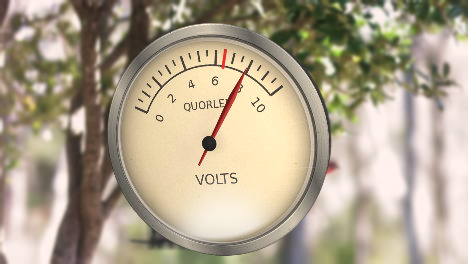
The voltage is {"value": 8, "unit": "V"}
